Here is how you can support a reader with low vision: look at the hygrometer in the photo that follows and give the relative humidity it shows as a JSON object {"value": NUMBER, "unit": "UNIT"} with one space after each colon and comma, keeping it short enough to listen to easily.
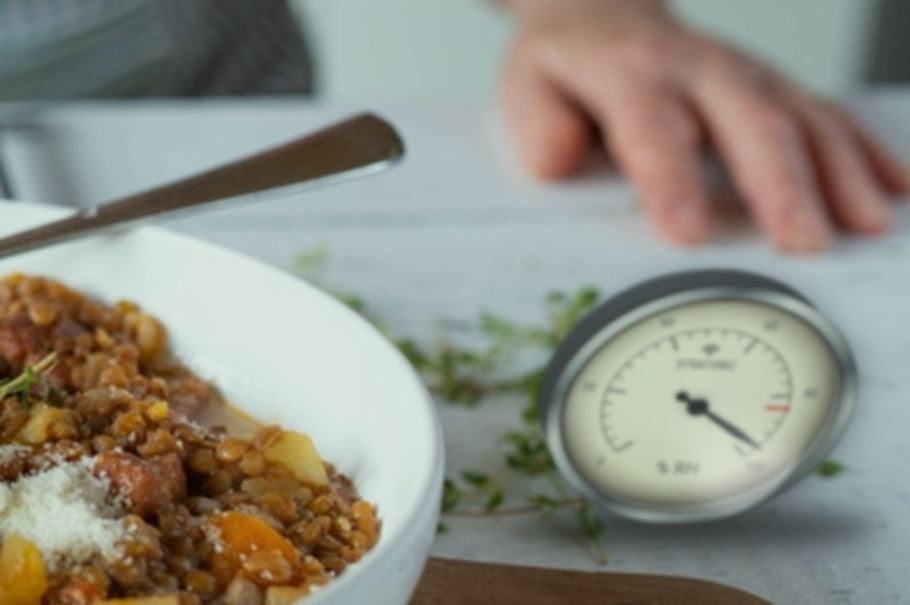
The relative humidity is {"value": 96, "unit": "%"}
